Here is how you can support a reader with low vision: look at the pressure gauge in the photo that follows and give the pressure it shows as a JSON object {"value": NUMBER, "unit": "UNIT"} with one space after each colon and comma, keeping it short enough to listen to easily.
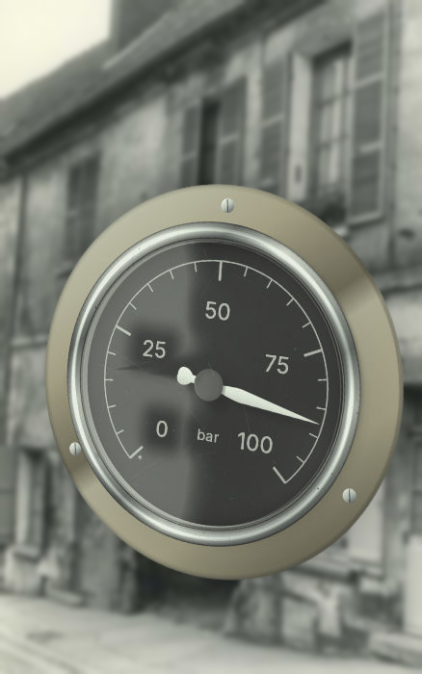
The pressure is {"value": 87.5, "unit": "bar"}
